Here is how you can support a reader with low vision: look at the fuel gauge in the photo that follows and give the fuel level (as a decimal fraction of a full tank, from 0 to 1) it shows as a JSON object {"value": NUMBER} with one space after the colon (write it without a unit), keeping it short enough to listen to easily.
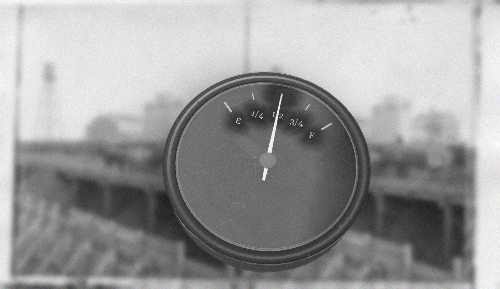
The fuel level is {"value": 0.5}
